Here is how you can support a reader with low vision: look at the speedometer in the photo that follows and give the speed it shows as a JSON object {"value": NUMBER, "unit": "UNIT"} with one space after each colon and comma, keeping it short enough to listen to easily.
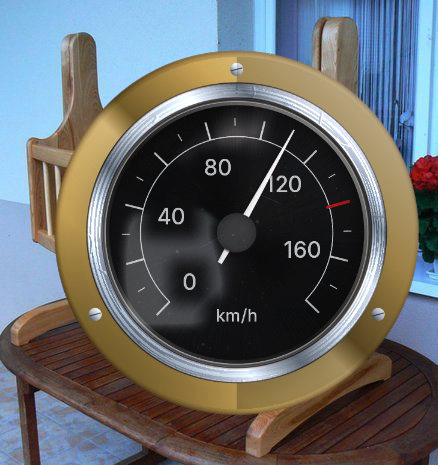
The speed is {"value": 110, "unit": "km/h"}
